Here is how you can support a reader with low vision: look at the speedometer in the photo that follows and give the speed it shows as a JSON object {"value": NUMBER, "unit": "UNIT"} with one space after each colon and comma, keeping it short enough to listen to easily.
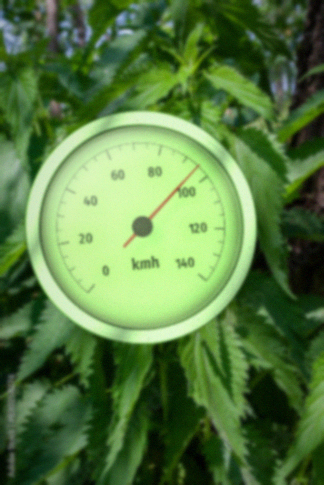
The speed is {"value": 95, "unit": "km/h"}
